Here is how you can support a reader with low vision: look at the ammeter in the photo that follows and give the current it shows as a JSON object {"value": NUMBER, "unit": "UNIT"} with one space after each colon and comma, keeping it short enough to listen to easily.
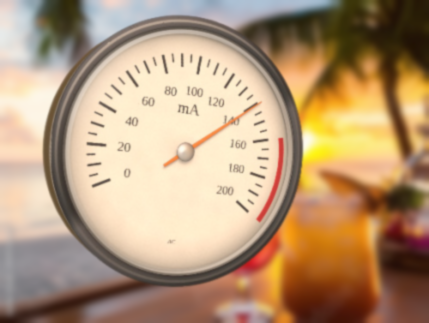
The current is {"value": 140, "unit": "mA"}
